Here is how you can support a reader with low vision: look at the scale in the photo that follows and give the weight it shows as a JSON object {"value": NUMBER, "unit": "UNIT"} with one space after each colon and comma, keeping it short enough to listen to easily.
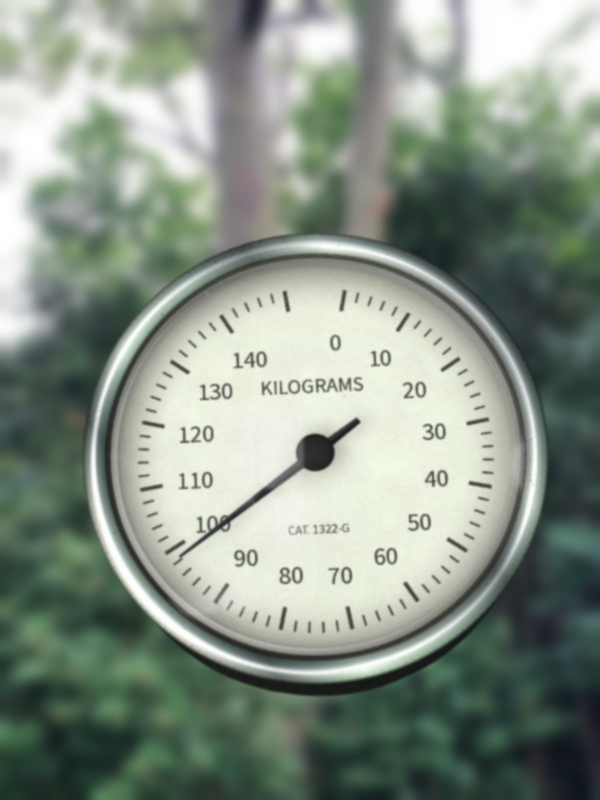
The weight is {"value": 98, "unit": "kg"}
